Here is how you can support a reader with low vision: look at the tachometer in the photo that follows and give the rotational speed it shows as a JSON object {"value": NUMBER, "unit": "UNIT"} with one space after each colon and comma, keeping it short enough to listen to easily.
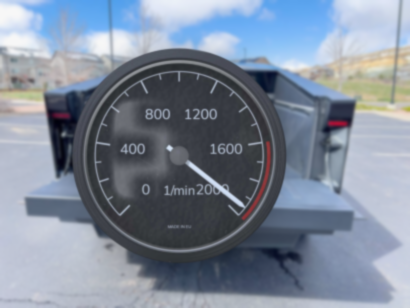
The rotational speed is {"value": 1950, "unit": "rpm"}
